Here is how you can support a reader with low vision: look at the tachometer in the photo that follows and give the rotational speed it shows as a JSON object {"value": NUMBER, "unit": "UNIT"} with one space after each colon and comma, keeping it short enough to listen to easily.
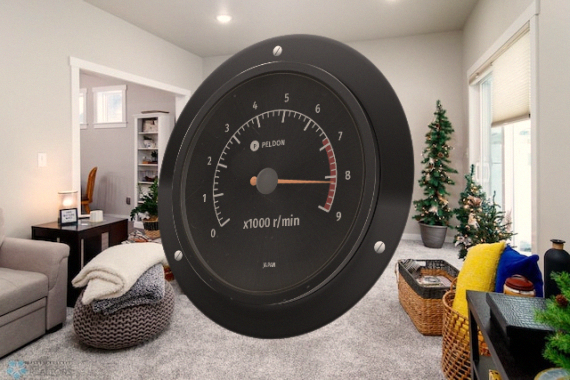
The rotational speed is {"value": 8200, "unit": "rpm"}
